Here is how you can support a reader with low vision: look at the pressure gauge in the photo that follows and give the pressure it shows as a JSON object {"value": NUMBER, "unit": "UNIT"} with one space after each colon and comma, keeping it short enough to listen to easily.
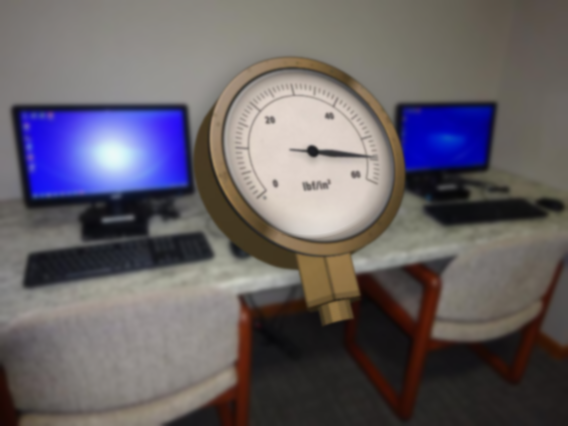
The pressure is {"value": 55, "unit": "psi"}
